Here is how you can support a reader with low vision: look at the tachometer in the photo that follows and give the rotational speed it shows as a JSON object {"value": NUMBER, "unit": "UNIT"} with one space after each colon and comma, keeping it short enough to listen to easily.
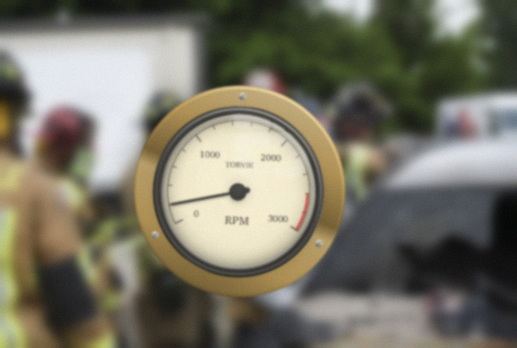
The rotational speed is {"value": 200, "unit": "rpm"}
